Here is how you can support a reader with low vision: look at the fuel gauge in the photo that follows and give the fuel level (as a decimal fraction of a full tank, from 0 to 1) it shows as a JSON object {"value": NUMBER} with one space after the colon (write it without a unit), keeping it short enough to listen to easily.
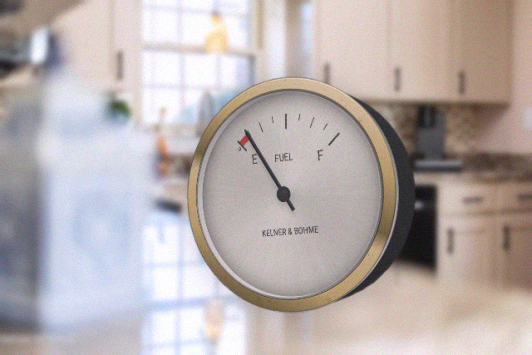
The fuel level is {"value": 0.125}
